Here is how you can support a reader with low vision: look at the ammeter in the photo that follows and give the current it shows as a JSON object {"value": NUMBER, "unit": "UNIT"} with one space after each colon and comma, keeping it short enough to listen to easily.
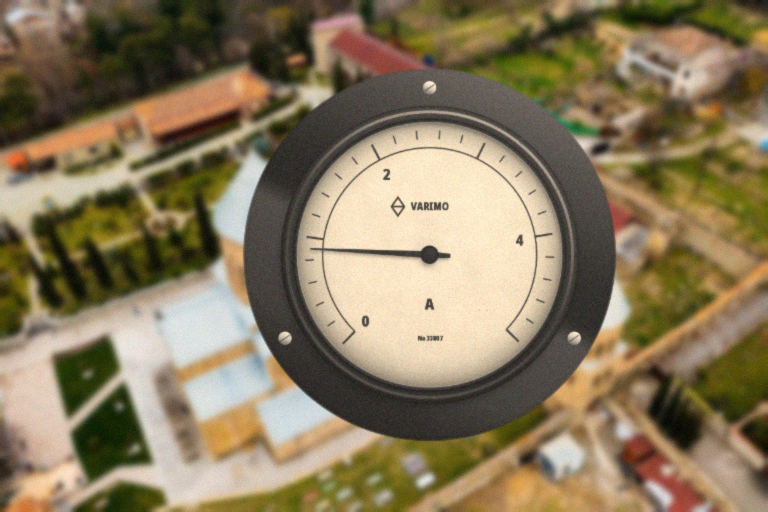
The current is {"value": 0.9, "unit": "A"}
